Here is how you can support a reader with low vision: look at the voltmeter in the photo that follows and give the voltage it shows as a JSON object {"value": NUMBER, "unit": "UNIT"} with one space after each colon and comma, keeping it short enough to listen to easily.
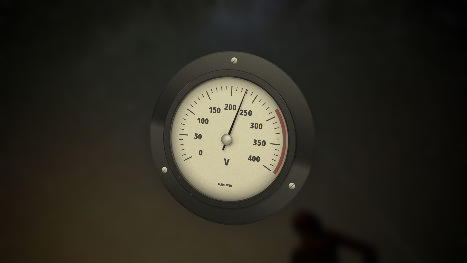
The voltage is {"value": 230, "unit": "V"}
